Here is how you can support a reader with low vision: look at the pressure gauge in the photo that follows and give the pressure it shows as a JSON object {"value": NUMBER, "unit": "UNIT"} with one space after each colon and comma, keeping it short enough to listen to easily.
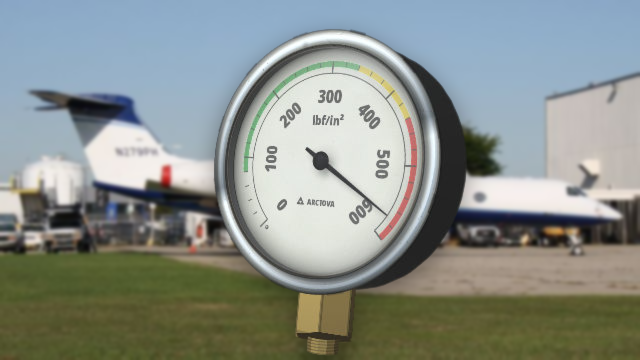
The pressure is {"value": 570, "unit": "psi"}
